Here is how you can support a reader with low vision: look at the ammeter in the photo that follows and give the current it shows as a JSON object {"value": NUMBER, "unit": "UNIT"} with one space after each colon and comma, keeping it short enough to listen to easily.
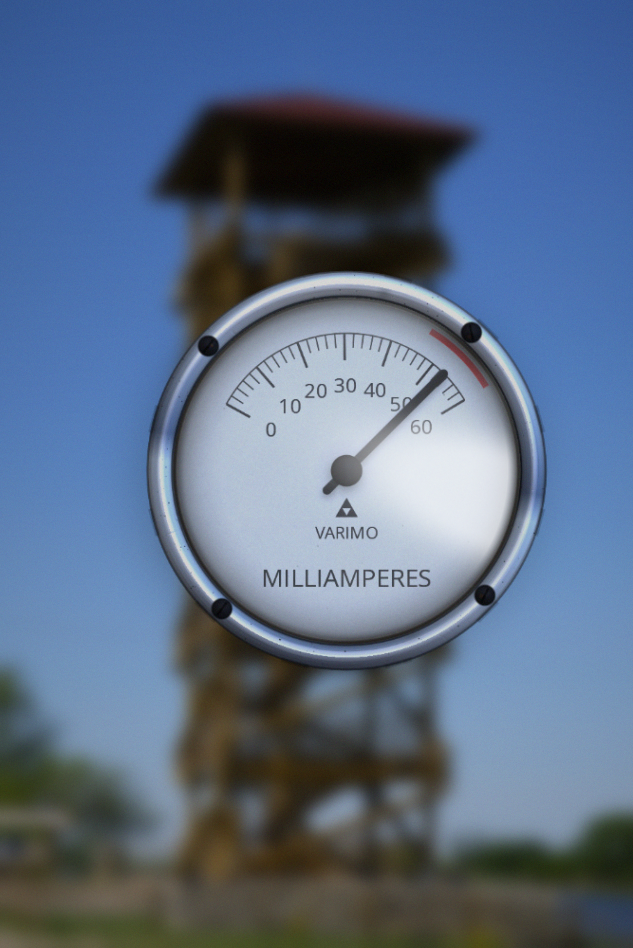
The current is {"value": 53, "unit": "mA"}
